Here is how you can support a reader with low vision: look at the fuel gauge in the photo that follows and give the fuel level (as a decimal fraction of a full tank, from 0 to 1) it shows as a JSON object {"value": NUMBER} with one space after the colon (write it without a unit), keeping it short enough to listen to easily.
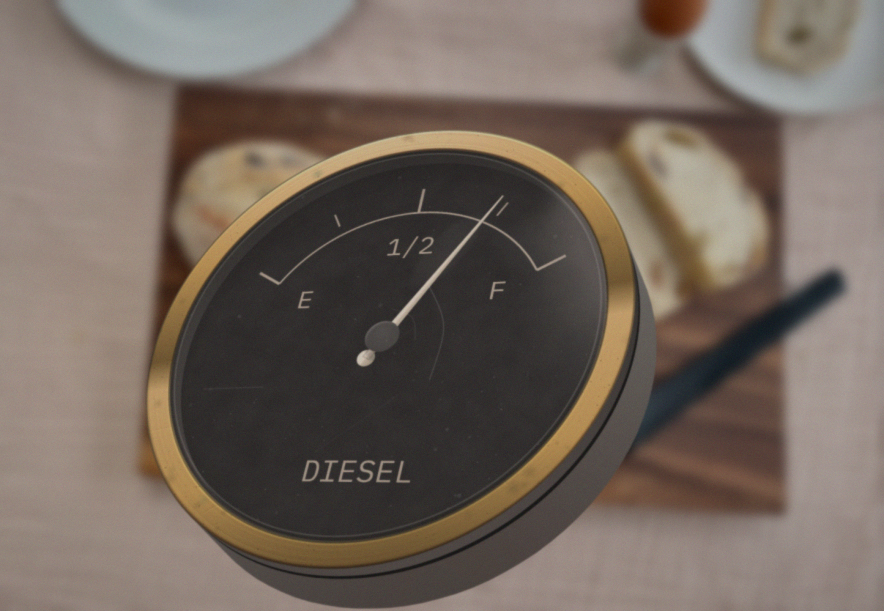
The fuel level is {"value": 0.75}
